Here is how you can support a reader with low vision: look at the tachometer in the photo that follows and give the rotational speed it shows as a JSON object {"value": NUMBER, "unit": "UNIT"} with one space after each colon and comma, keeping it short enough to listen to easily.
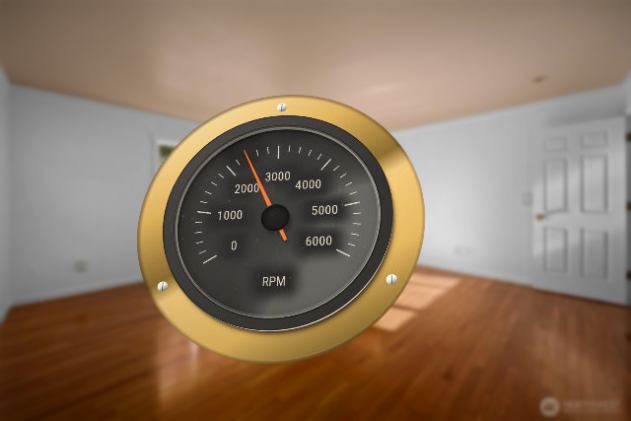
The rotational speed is {"value": 2400, "unit": "rpm"}
